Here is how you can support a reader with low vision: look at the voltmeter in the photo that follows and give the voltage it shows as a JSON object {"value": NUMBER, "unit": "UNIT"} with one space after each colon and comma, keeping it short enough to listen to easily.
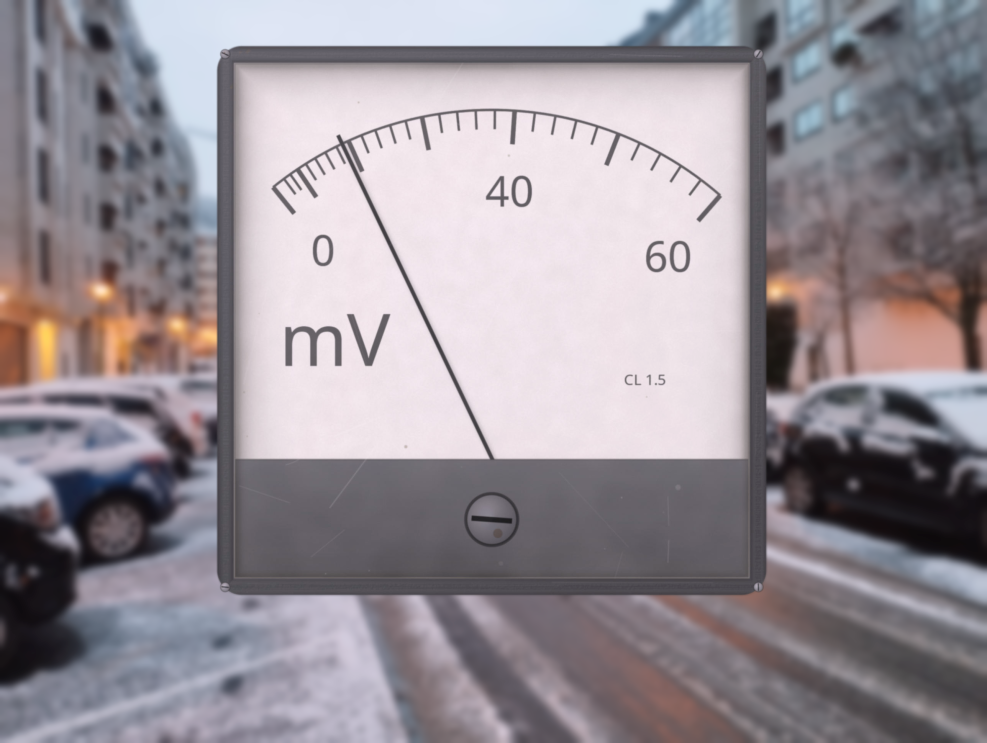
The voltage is {"value": 19, "unit": "mV"}
